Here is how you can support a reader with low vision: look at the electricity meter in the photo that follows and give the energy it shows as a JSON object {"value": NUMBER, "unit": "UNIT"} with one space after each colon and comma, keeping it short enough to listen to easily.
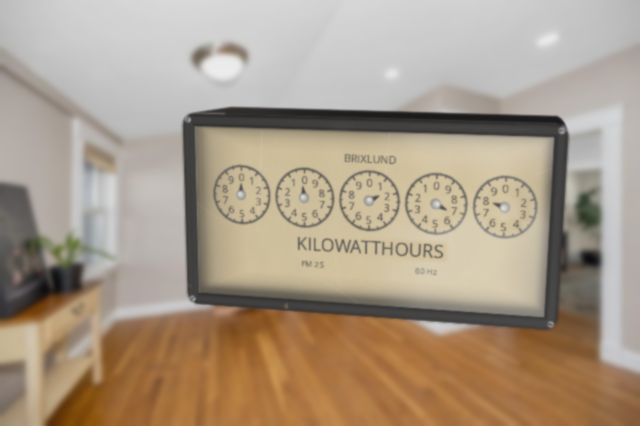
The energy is {"value": 168, "unit": "kWh"}
